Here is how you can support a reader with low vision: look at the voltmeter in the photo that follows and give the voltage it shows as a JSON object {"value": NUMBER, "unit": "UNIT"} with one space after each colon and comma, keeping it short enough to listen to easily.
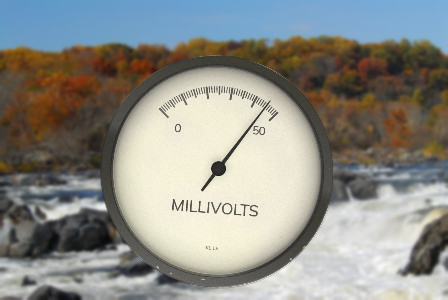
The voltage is {"value": 45, "unit": "mV"}
